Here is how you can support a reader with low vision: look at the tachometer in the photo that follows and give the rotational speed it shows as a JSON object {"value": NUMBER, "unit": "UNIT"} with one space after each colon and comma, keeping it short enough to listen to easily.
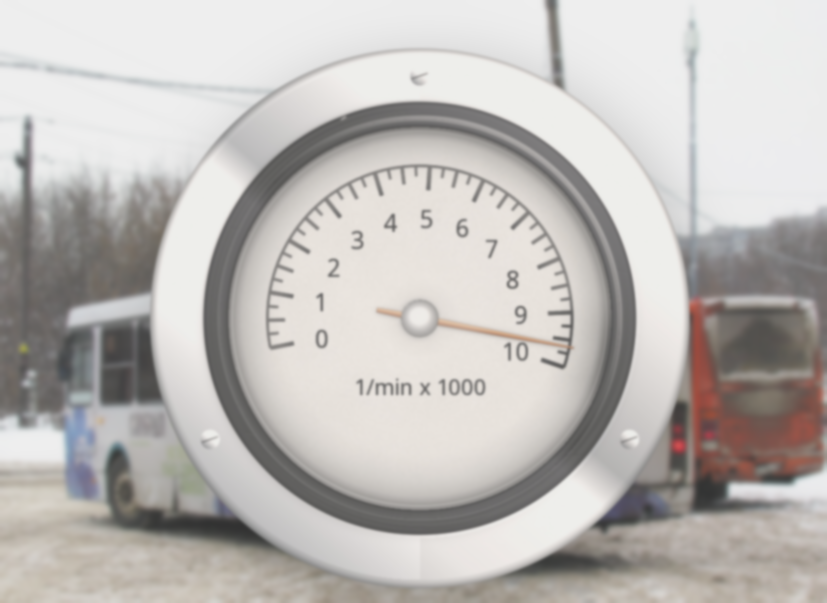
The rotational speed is {"value": 9625, "unit": "rpm"}
